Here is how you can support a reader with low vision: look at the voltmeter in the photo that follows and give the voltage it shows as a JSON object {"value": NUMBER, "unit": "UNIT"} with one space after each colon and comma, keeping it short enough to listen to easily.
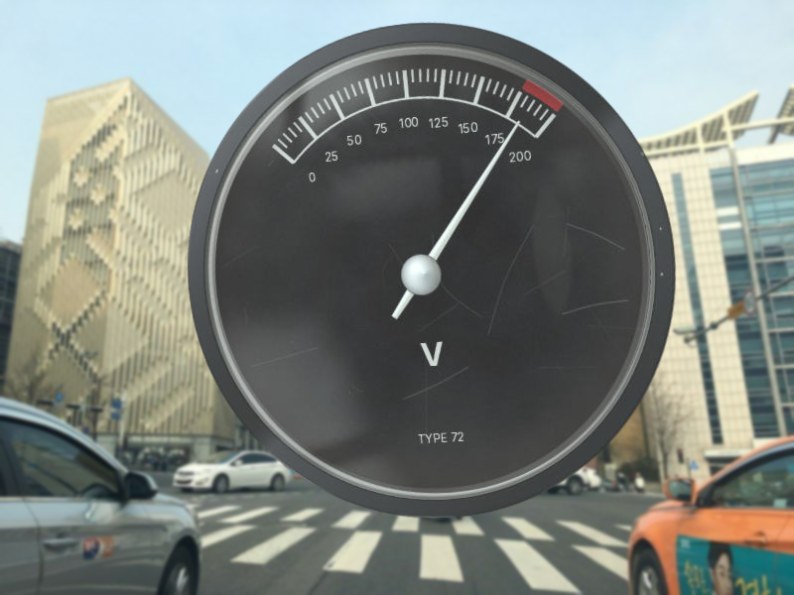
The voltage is {"value": 185, "unit": "V"}
